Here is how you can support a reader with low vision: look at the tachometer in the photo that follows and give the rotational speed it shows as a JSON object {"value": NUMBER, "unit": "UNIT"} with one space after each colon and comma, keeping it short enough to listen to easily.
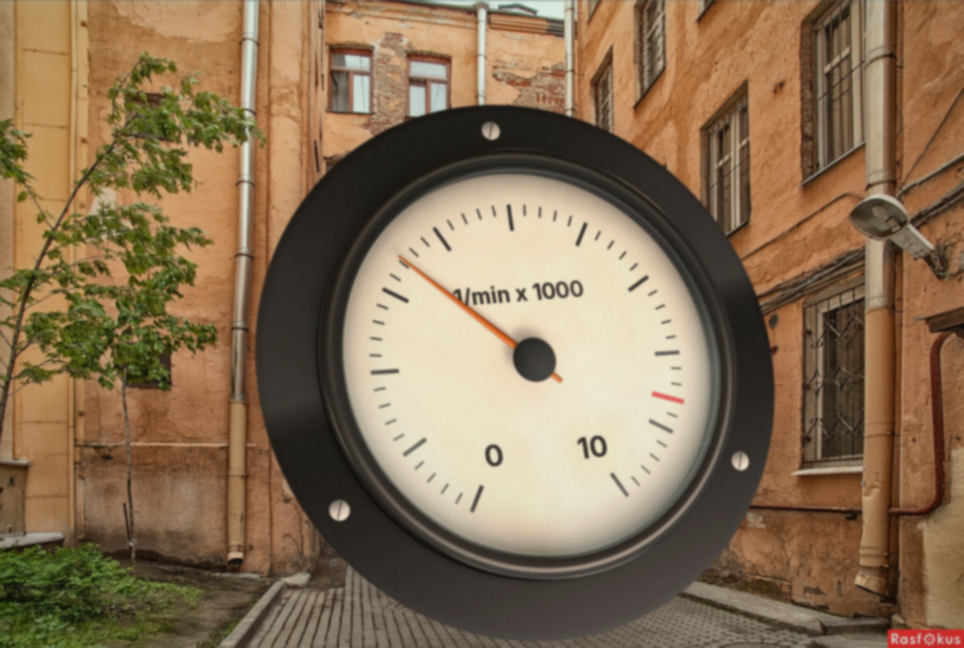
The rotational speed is {"value": 3400, "unit": "rpm"}
